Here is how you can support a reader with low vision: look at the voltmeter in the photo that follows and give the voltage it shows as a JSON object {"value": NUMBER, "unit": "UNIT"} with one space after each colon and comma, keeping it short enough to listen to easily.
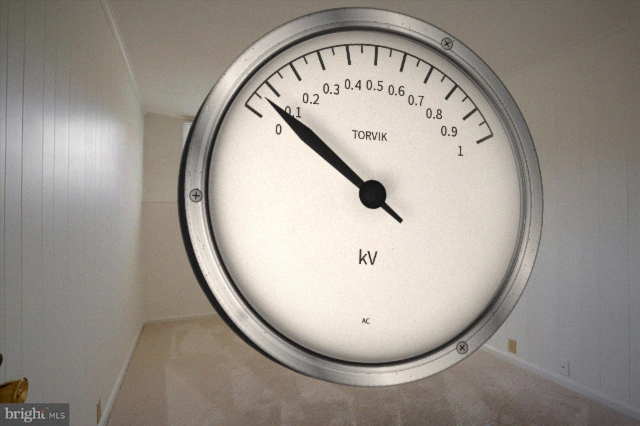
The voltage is {"value": 0.05, "unit": "kV"}
